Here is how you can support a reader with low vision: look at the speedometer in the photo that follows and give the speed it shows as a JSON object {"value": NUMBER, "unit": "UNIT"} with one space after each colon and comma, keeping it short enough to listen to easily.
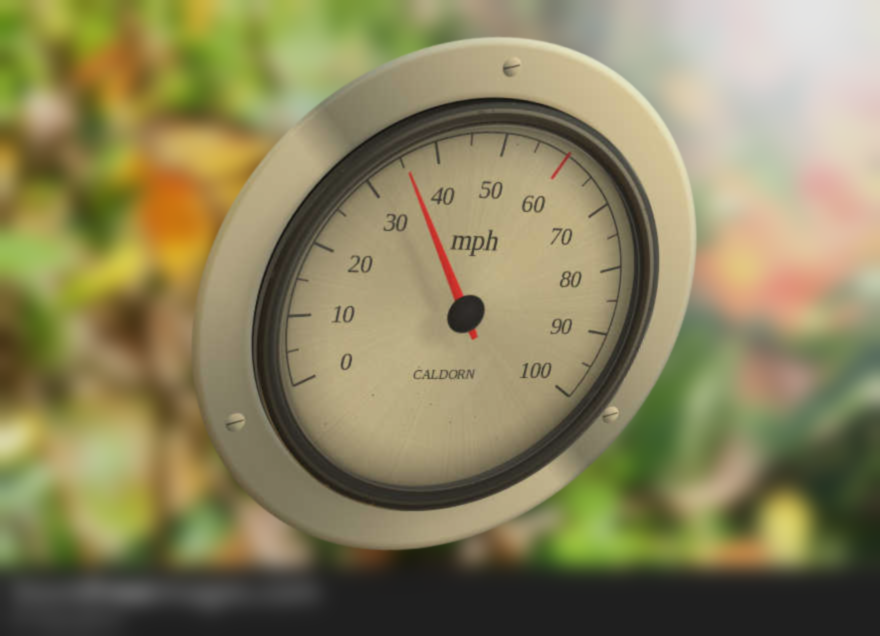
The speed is {"value": 35, "unit": "mph"}
